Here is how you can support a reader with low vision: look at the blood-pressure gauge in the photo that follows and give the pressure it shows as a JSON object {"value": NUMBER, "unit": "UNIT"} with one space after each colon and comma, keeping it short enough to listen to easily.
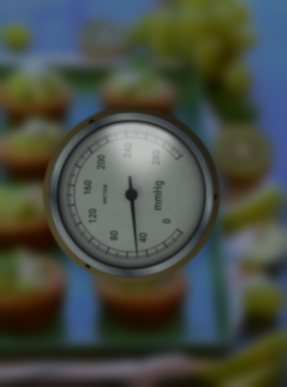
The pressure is {"value": 50, "unit": "mmHg"}
